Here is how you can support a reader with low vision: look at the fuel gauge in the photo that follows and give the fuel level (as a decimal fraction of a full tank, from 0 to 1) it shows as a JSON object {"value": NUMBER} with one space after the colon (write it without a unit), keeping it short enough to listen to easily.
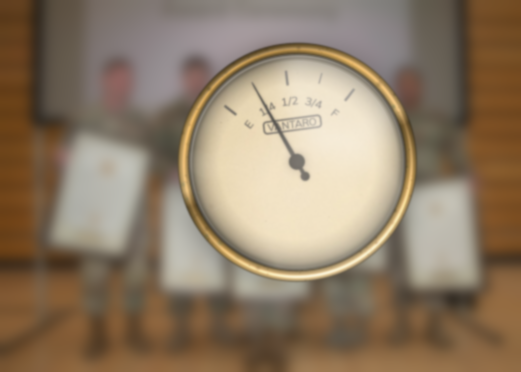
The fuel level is {"value": 0.25}
